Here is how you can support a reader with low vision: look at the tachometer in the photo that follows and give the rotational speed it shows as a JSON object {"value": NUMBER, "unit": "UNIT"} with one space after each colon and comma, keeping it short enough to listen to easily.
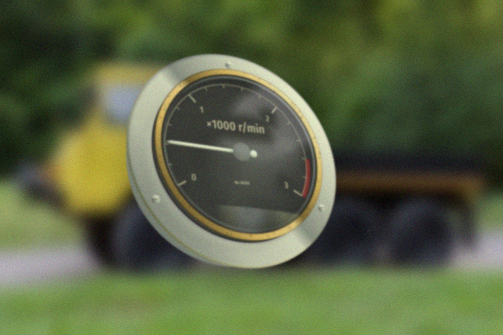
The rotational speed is {"value": 400, "unit": "rpm"}
